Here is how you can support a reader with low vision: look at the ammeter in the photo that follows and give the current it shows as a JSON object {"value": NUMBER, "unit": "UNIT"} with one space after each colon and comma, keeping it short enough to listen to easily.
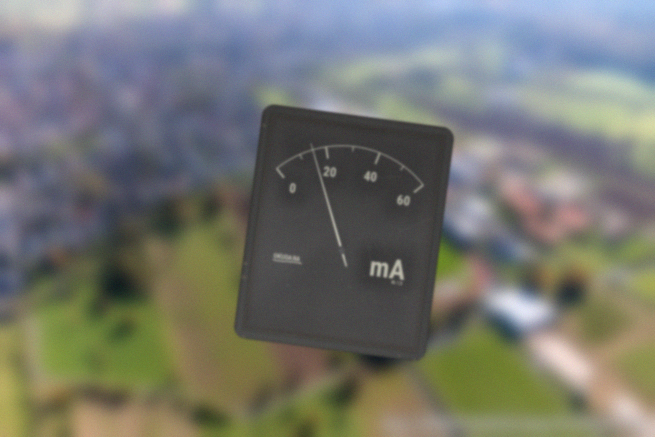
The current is {"value": 15, "unit": "mA"}
